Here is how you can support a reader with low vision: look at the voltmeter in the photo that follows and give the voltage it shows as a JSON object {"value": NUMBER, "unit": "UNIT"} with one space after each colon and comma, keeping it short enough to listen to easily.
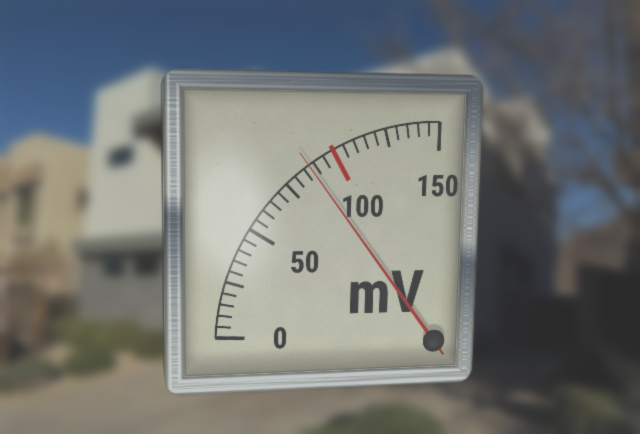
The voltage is {"value": 87.5, "unit": "mV"}
